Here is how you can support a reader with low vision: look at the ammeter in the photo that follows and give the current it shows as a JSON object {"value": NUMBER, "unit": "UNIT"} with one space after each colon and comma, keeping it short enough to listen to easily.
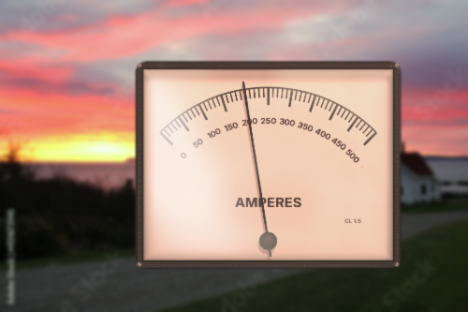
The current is {"value": 200, "unit": "A"}
